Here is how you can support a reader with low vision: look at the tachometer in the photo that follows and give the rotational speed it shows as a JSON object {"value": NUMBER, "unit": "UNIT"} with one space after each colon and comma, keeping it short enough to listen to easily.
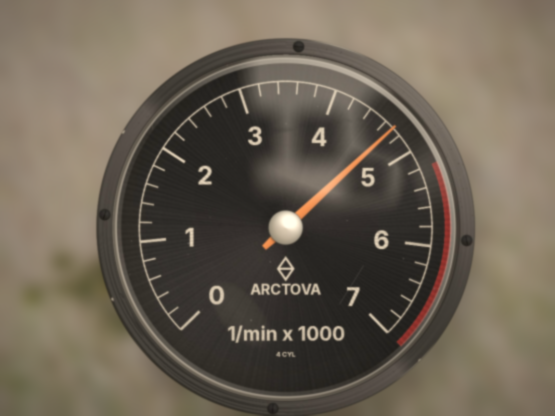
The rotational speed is {"value": 4700, "unit": "rpm"}
